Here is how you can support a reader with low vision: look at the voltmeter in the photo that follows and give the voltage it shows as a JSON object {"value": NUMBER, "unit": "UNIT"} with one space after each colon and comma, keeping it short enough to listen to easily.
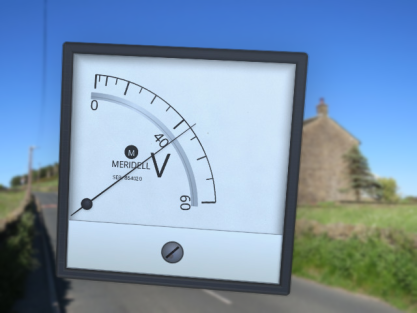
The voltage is {"value": 42.5, "unit": "V"}
